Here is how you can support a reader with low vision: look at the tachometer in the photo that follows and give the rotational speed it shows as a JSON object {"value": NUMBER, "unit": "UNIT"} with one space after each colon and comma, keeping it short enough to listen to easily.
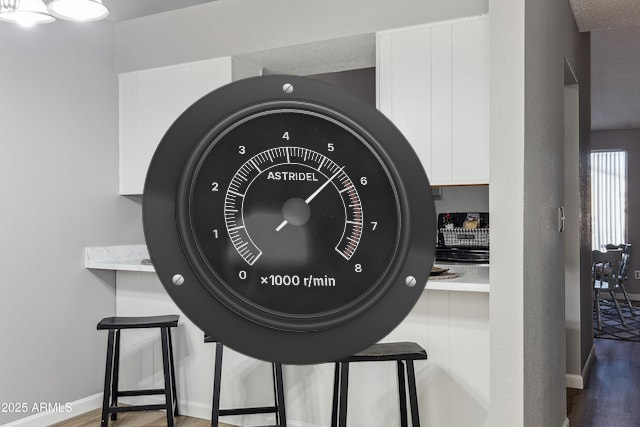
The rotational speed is {"value": 5500, "unit": "rpm"}
